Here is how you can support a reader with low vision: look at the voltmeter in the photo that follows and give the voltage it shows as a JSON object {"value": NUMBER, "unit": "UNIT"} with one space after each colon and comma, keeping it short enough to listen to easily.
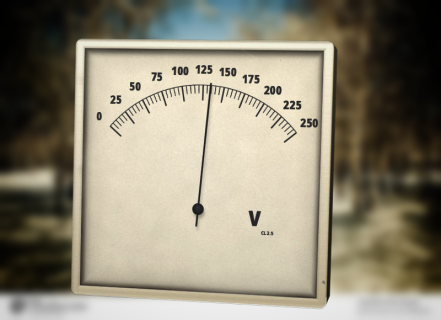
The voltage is {"value": 135, "unit": "V"}
